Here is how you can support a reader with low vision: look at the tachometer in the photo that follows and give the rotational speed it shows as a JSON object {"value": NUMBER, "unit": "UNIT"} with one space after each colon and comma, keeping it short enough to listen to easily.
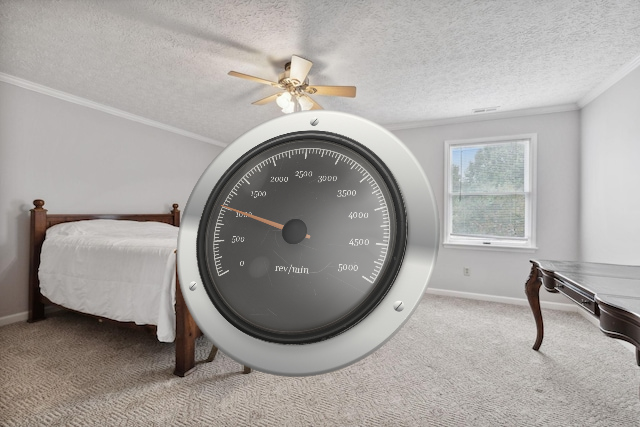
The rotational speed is {"value": 1000, "unit": "rpm"}
